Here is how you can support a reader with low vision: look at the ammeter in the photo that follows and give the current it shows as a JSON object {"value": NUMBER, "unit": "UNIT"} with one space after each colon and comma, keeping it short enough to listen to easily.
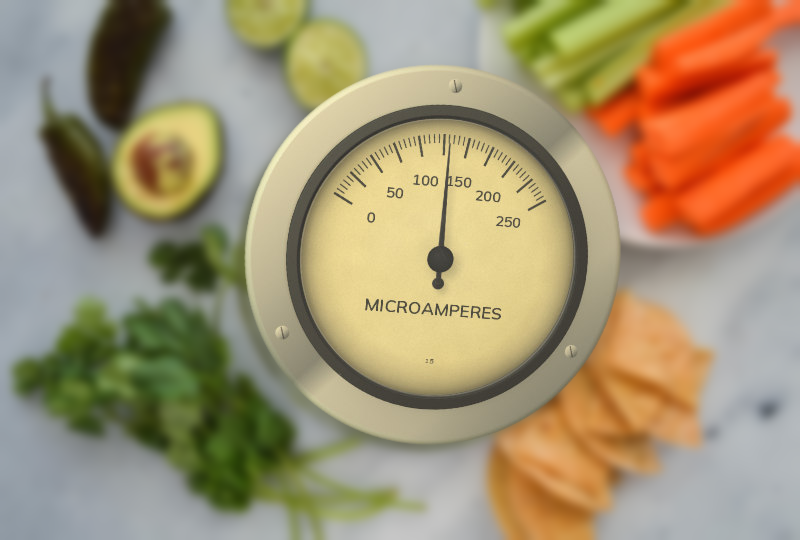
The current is {"value": 130, "unit": "µA"}
